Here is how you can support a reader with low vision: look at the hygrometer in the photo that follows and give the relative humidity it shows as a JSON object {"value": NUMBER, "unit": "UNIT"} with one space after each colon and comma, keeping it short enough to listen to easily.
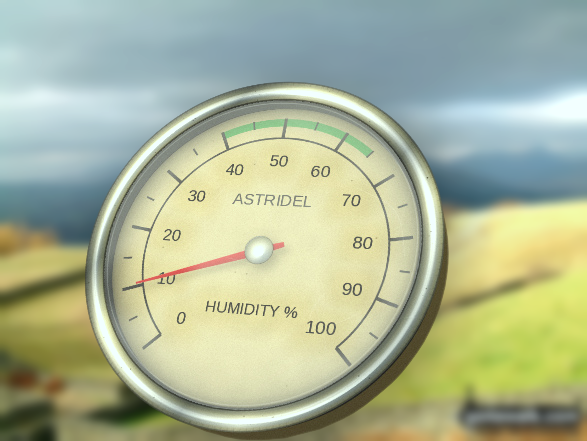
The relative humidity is {"value": 10, "unit": "%"}
